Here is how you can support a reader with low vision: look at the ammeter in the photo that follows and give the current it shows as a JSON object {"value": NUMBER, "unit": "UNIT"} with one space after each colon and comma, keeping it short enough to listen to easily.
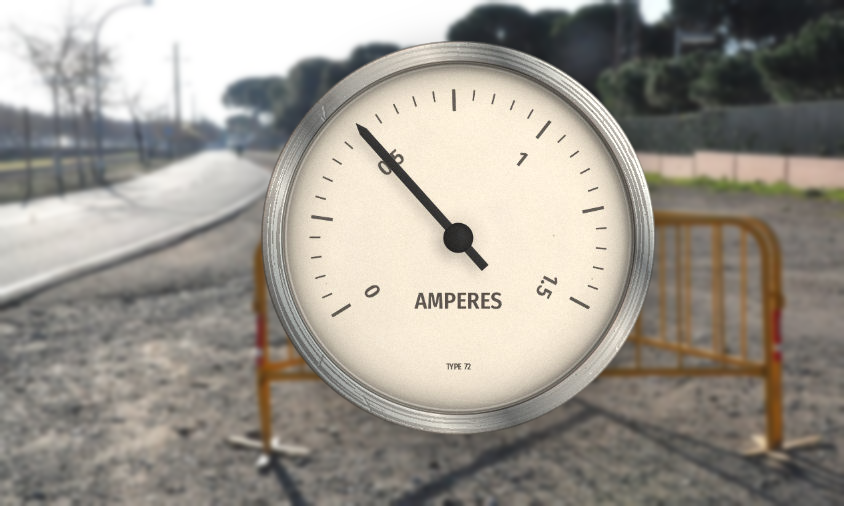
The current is {"value": 0.5, "unit": "A"}
